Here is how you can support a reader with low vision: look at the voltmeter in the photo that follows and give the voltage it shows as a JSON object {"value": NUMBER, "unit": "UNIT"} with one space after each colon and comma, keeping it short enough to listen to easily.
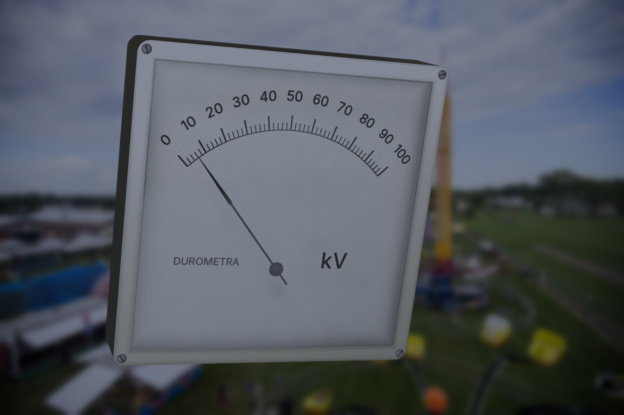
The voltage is {"value": 6, "unit": "kV"}
